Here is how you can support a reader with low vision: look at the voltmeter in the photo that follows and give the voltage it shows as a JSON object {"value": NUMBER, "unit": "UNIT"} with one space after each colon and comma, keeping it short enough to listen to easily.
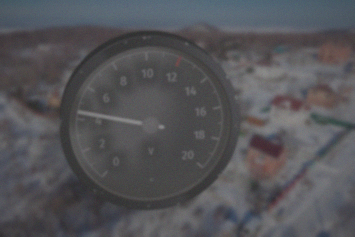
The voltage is {"value": 4.5, "unit": "V"}
